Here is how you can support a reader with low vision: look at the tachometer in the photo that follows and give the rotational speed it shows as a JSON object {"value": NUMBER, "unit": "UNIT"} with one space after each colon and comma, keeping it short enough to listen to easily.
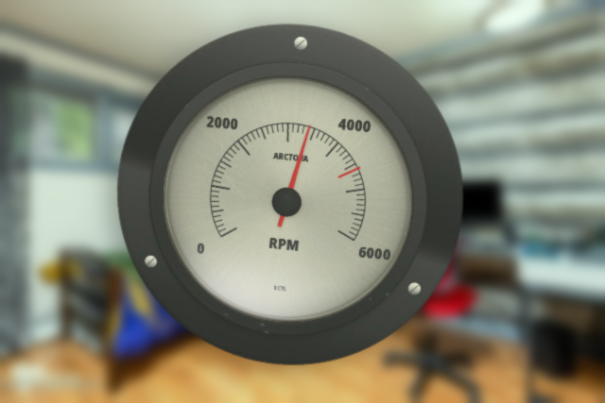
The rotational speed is {"value": 3400, "unit": "rpm"}
